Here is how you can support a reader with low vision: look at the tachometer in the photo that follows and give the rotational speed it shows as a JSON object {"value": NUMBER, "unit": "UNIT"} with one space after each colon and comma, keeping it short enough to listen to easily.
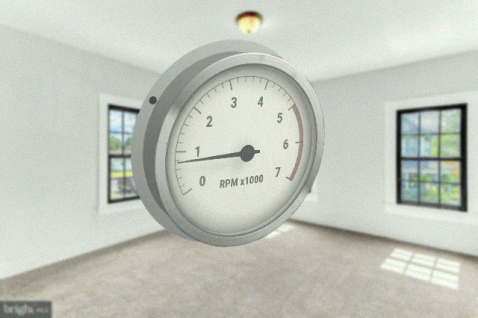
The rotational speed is {"value": 800, "unit": "rpm"}
